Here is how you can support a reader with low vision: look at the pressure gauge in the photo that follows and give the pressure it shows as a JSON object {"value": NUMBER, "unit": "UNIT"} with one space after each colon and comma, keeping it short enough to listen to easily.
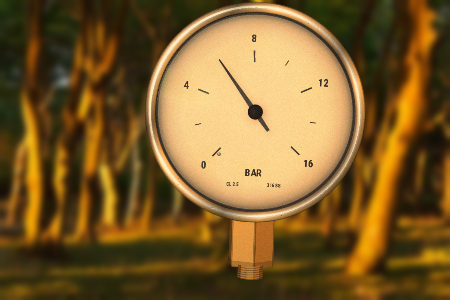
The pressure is {"value": 6, "unit": "bar"}
